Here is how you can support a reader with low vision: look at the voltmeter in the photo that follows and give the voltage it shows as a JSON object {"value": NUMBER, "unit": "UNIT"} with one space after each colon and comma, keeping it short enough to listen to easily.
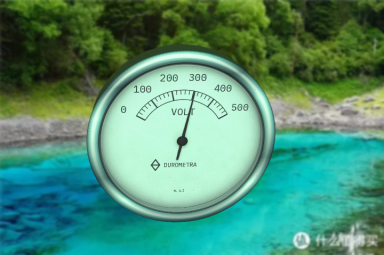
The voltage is {"value": 300, "unit": "V"}
